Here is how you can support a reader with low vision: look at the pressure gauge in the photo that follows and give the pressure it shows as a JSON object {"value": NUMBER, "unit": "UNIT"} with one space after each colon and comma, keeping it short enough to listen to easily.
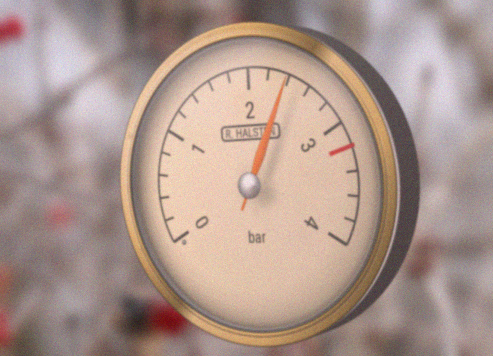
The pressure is {"value": 2.4, "unit": "bar"}
